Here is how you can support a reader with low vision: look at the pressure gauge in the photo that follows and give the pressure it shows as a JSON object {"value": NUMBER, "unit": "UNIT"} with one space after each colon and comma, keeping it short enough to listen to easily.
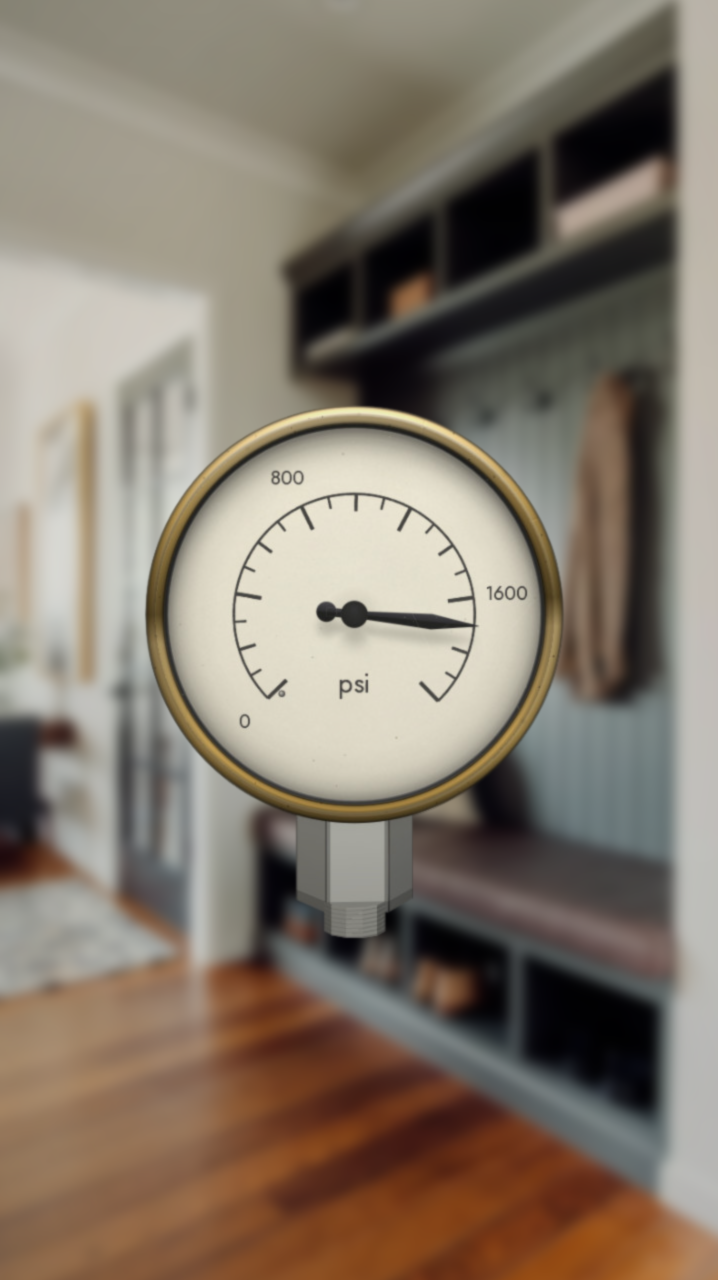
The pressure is {"value": 1700, "unit": "psi"}
